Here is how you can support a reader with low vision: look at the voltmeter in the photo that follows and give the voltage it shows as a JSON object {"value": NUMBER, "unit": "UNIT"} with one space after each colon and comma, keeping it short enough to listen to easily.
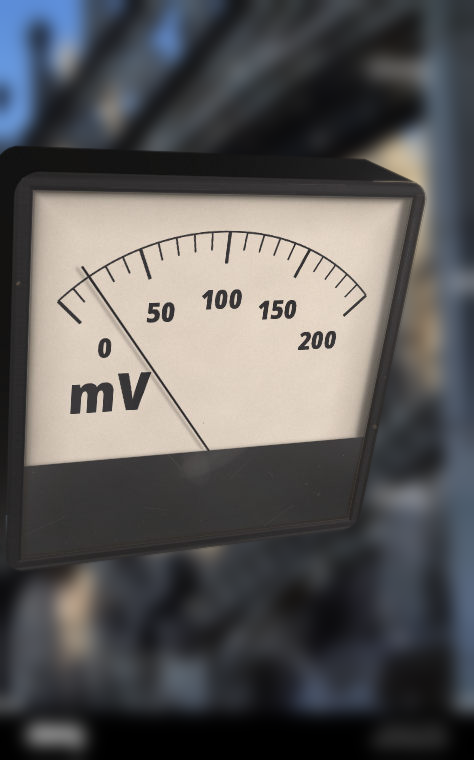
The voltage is {"value": 20, "unit": "mV"}
